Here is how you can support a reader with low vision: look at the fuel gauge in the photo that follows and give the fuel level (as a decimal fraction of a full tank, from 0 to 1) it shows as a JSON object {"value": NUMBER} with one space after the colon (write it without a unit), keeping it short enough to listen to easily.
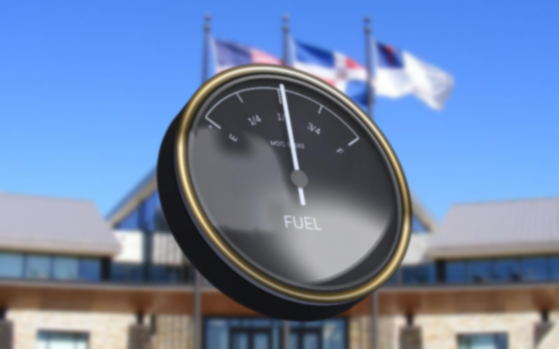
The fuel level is {"value": 0.5}
